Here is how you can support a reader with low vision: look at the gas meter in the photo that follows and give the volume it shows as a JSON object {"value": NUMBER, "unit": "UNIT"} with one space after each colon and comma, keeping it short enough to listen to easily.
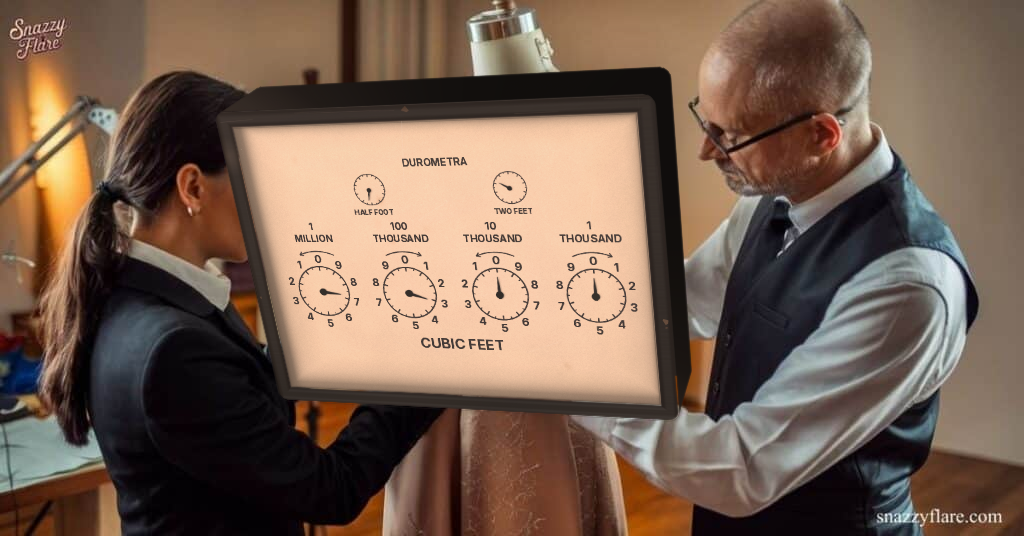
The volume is {"value": 730000, "unit": "ft³"}
